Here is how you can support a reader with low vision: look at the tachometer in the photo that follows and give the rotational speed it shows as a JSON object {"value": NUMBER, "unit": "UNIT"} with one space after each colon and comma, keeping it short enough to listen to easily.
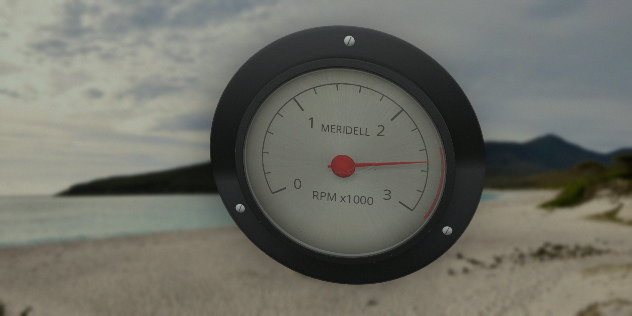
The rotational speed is {"value": 2500, "unit": "rpm"}
